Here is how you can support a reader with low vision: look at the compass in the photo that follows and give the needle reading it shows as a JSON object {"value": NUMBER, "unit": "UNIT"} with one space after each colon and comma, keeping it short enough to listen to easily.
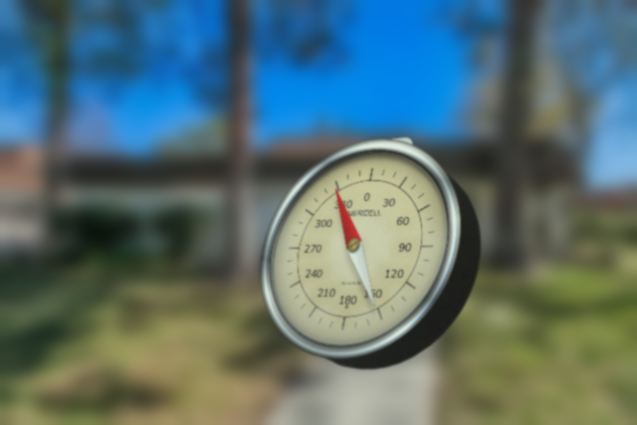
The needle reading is {"value": 330, "unit": "°"}
